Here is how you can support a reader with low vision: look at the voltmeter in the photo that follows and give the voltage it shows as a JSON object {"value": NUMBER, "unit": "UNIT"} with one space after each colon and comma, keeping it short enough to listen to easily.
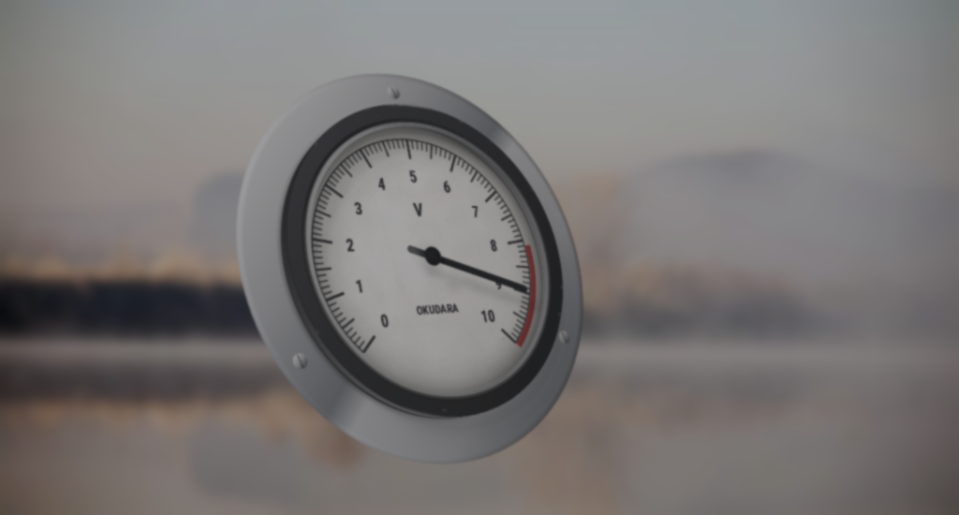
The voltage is {"value": 9, "unit": "V"}
